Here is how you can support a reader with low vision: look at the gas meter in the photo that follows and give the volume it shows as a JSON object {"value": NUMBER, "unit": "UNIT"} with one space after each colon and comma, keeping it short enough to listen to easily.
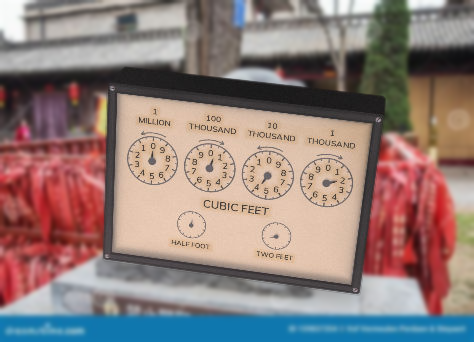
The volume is {"value": 4200, "unit": "ft³"}
